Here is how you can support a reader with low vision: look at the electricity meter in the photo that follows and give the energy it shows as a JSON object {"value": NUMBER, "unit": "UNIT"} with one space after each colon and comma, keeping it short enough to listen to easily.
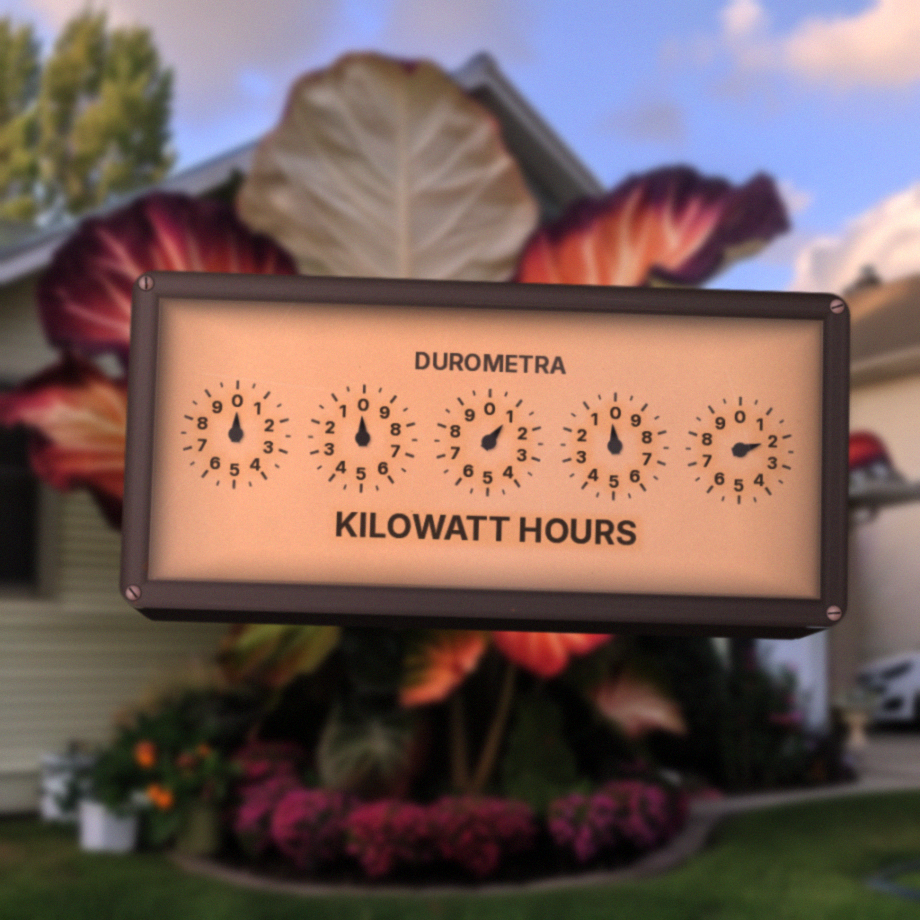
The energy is {"value": 102, "unit": "kWh"}
